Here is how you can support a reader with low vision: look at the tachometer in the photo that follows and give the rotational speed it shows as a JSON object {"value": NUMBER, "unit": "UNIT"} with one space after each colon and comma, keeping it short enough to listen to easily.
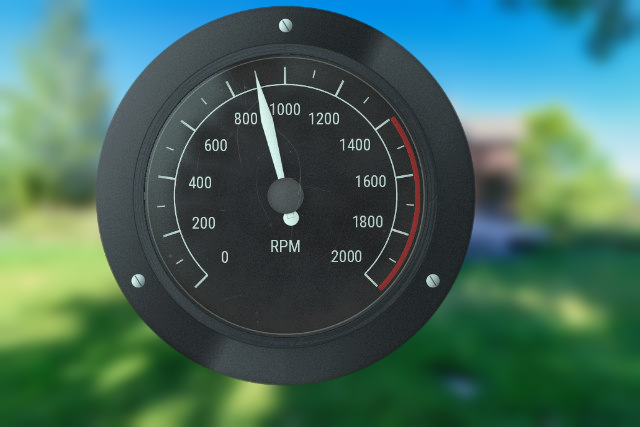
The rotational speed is {"value": 900, "unit": "rpm"}
